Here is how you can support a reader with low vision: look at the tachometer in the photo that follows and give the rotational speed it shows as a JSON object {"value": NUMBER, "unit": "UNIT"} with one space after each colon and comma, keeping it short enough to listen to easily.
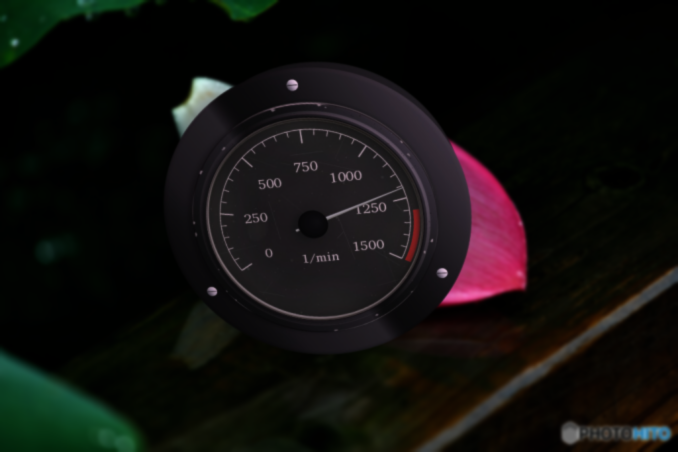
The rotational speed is {"value": 1200, "unit": "rpm"}
